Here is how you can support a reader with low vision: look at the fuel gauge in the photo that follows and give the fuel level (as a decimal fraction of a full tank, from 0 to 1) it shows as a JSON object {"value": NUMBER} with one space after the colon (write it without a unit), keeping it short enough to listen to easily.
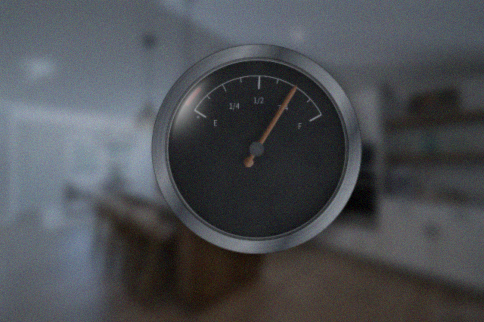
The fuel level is {"value": 0.75}
